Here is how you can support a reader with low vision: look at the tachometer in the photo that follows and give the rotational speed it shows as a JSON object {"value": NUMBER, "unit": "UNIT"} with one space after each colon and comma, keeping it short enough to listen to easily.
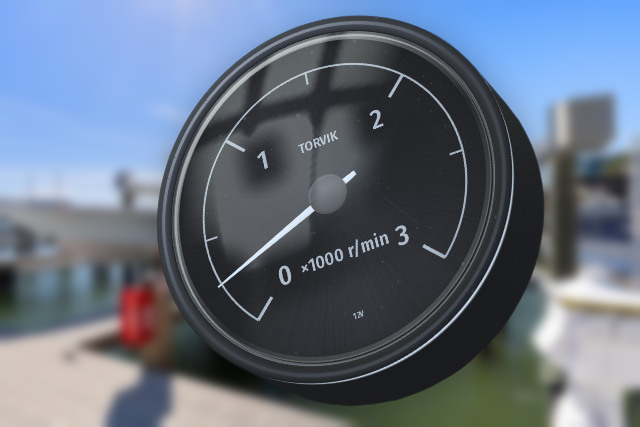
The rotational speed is {"value": 250, "unit": "rpm"}
